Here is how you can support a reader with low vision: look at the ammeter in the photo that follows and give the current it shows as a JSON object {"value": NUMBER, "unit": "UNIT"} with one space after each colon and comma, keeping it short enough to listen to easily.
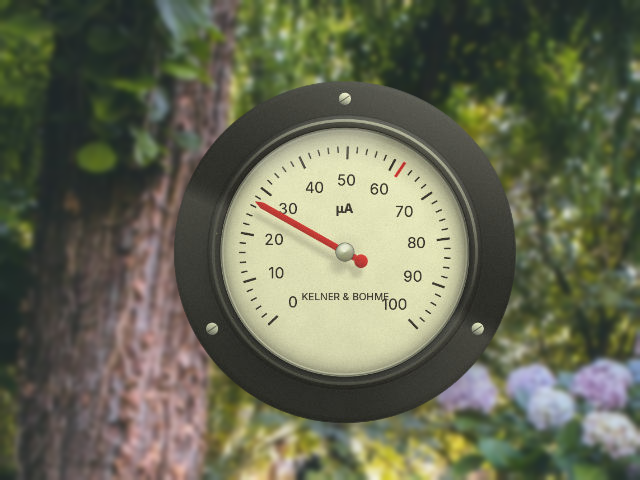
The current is {"value": 27, "unit": "µA"}
